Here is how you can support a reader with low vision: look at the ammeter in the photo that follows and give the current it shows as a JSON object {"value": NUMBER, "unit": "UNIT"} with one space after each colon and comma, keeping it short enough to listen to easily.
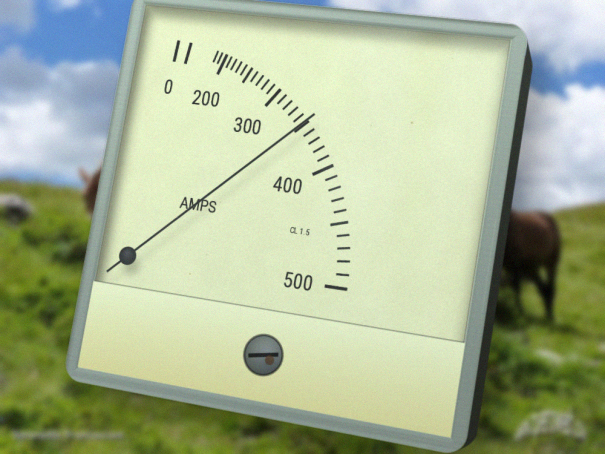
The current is {"value": 350, "unit": "A"}
